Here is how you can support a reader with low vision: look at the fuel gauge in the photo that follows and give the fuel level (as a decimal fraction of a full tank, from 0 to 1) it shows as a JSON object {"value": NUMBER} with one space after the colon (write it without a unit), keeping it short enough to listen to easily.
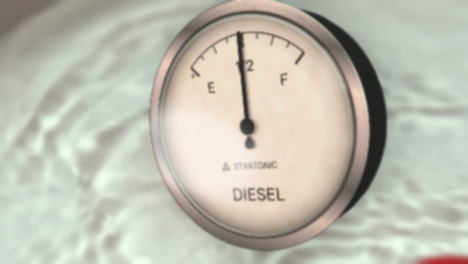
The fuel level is {"value": 0.5}
